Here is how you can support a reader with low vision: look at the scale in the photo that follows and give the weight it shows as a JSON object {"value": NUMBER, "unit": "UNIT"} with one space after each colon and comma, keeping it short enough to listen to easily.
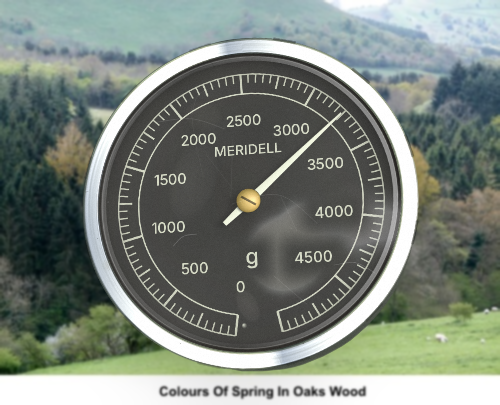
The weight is {"value": 3250, "unit": "g"}
